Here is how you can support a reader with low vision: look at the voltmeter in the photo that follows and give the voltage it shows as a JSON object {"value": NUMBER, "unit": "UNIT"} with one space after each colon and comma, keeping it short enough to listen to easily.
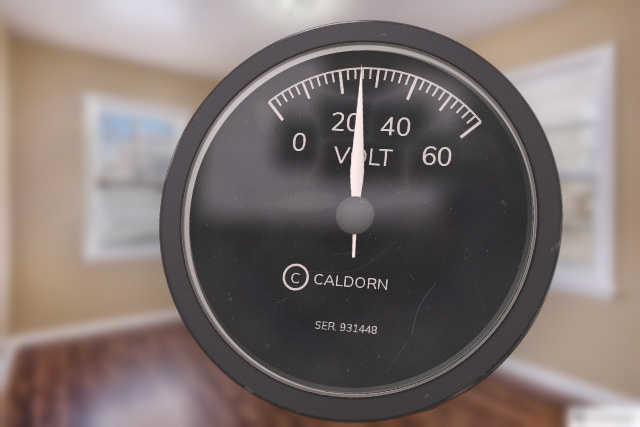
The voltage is {"value": 26, "unit": "V"}
